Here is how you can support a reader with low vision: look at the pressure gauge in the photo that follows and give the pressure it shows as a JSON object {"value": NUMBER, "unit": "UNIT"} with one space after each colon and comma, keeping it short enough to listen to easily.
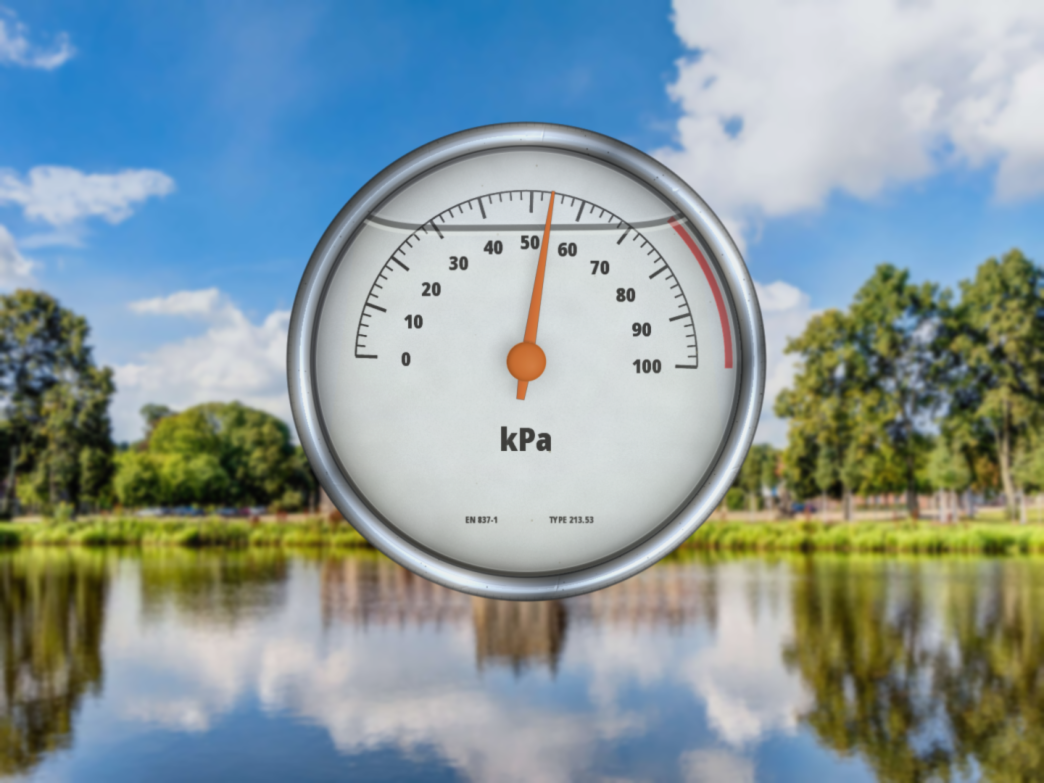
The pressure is {"value": 54, "unit": "kPa"}
